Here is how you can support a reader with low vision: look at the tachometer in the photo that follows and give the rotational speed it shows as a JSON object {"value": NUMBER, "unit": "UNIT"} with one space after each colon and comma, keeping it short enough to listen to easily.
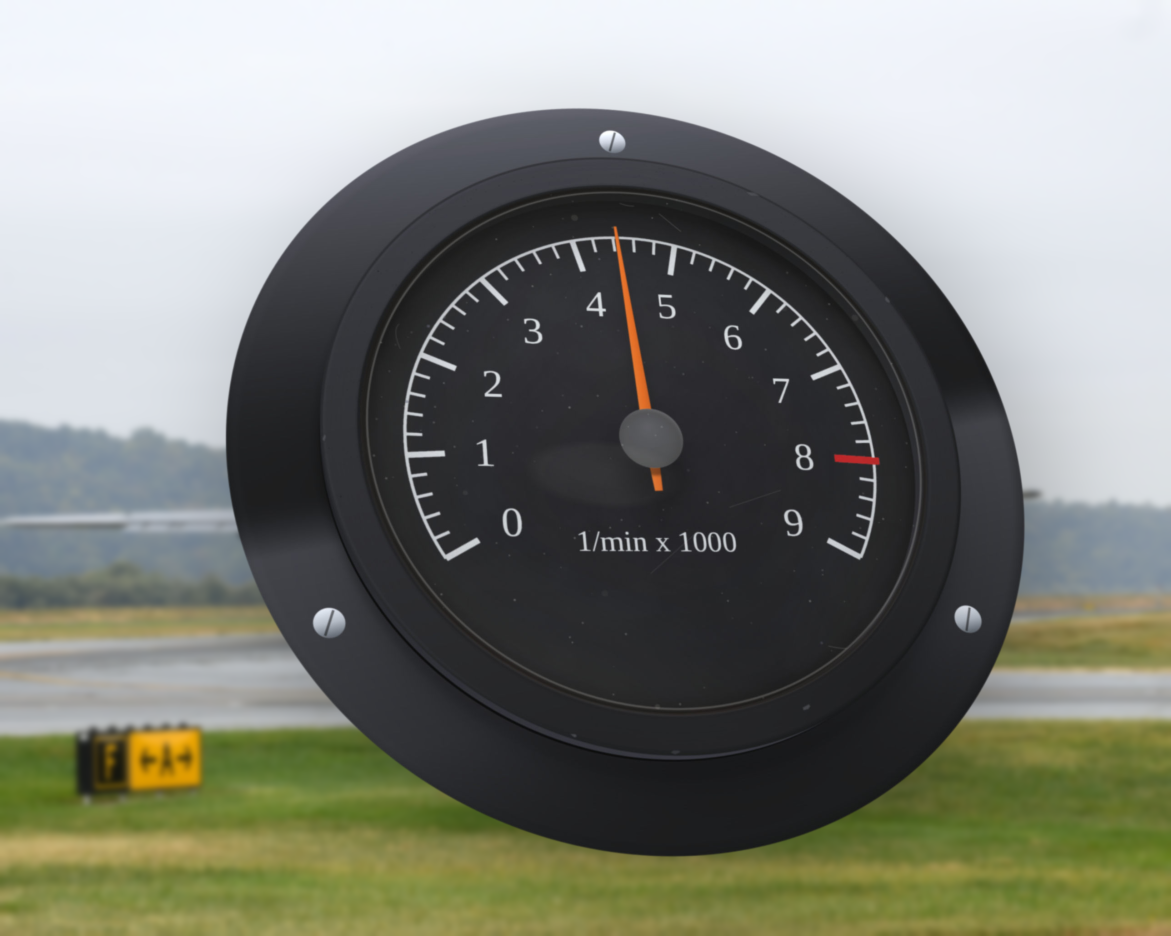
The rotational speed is {"value": 4400, "unit": "rpm"}
